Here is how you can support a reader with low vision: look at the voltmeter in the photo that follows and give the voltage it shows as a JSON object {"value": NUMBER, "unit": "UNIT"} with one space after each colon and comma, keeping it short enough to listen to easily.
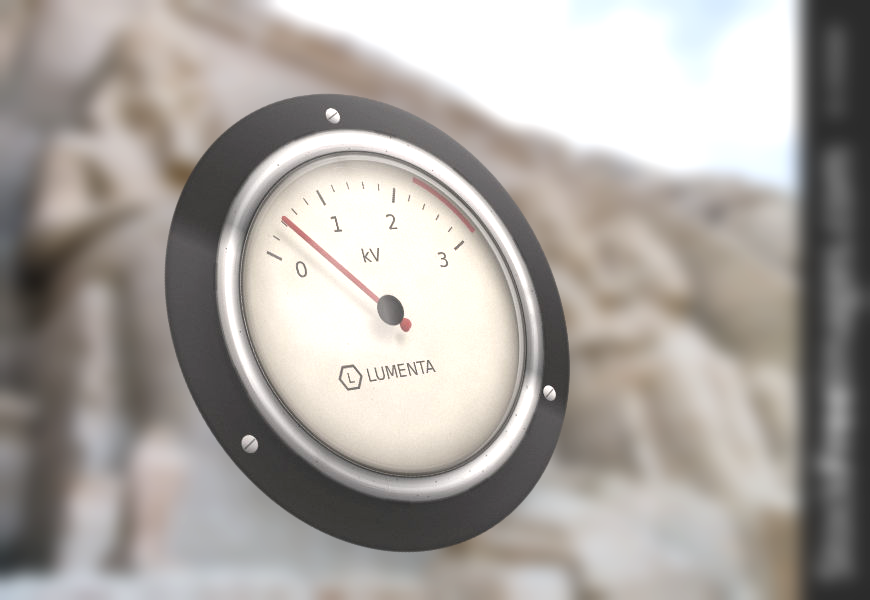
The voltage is {"value": 0.4, "unit": "kV"}
